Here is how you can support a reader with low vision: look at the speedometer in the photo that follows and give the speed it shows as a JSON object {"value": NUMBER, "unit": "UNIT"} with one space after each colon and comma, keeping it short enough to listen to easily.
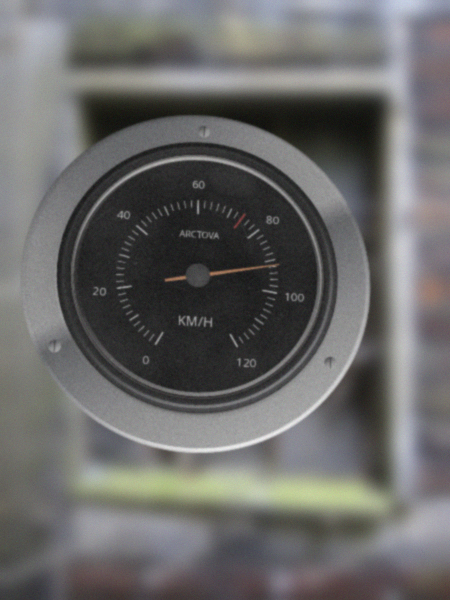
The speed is {"value": 92, "unit": "km/h"}
